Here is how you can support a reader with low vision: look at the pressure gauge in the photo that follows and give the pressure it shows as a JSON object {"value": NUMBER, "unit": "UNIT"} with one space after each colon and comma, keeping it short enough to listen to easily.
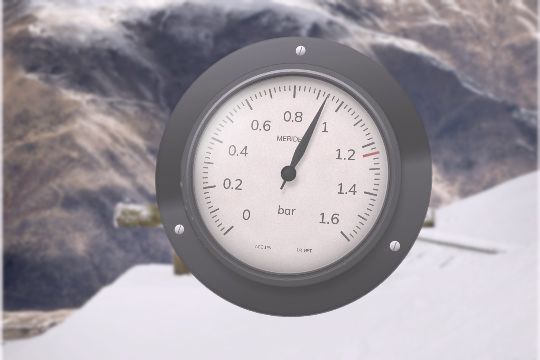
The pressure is {"value": 0.94, "unit": "bar"}
